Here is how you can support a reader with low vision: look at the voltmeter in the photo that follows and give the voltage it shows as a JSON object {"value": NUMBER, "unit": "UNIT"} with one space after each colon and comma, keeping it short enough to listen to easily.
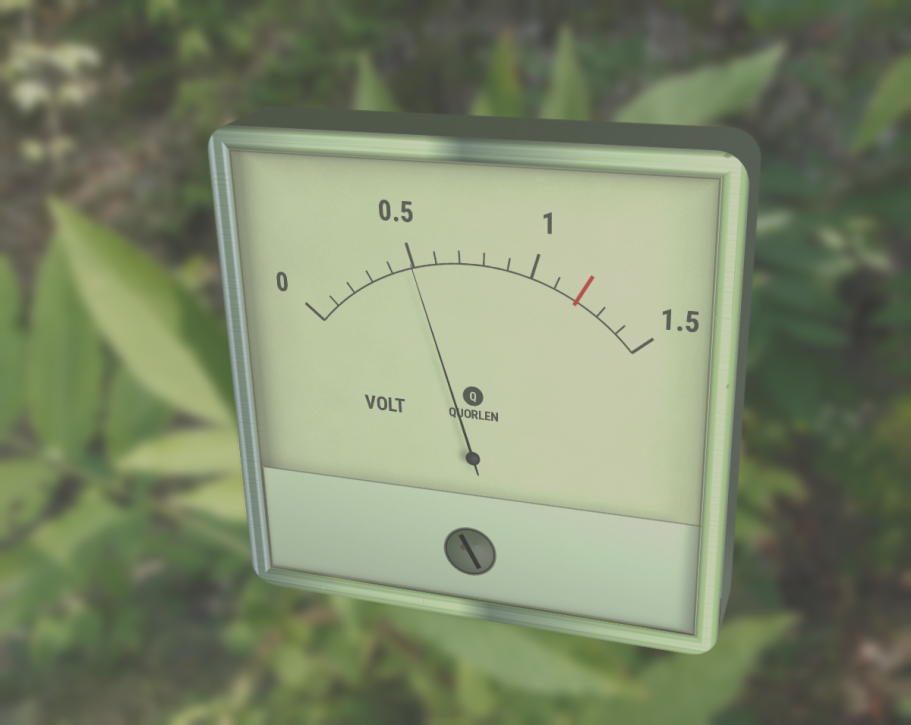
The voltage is {"value": 0.5, "unit": "V"}
